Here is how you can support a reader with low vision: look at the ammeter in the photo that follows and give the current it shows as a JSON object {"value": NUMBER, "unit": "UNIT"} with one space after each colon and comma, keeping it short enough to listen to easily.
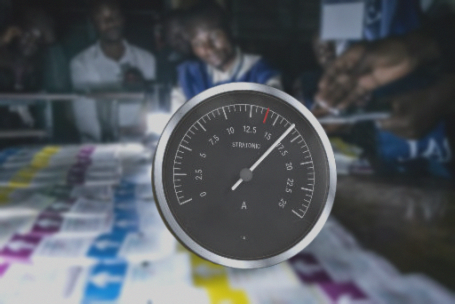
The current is {"value": 16.5, "unit": "A"}
